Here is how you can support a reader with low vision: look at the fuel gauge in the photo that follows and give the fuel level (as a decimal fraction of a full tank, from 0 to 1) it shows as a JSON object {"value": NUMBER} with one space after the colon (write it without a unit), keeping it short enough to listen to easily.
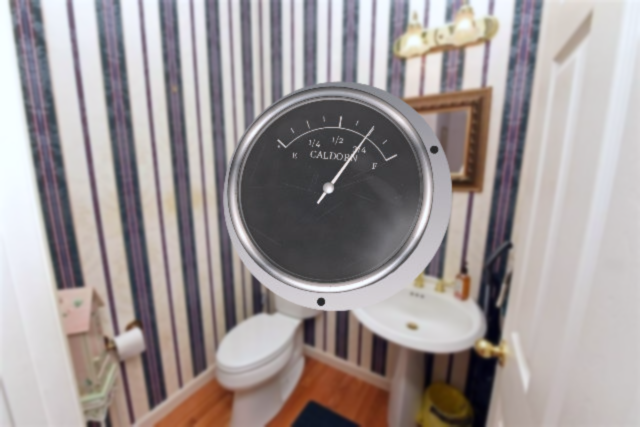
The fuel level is {"value": 0.75}
